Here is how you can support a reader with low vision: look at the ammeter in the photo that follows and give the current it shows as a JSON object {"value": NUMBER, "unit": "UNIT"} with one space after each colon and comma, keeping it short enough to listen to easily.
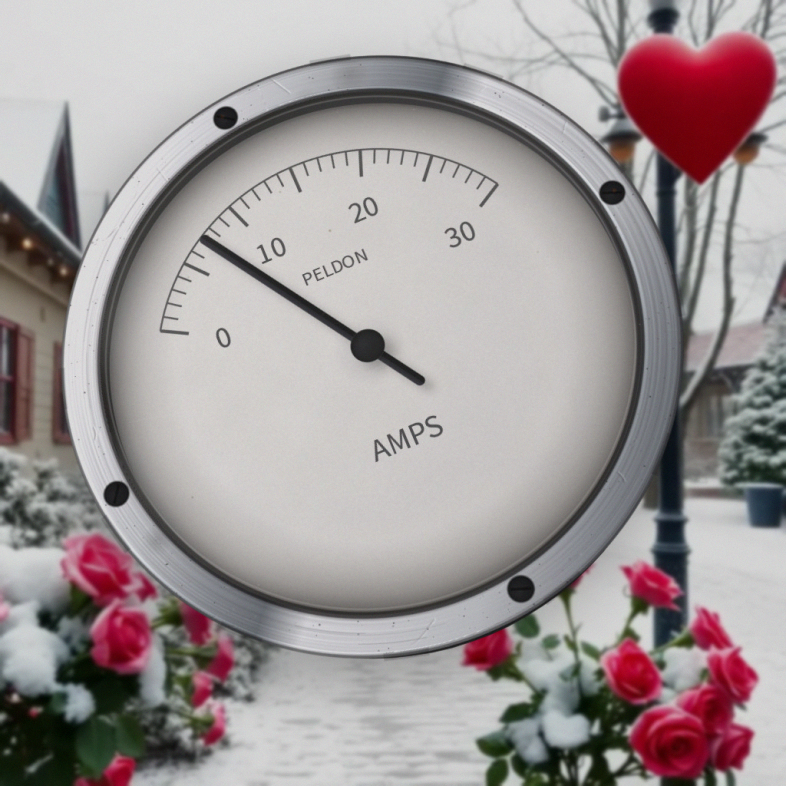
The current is {"value": 7, "unit": "A"}
